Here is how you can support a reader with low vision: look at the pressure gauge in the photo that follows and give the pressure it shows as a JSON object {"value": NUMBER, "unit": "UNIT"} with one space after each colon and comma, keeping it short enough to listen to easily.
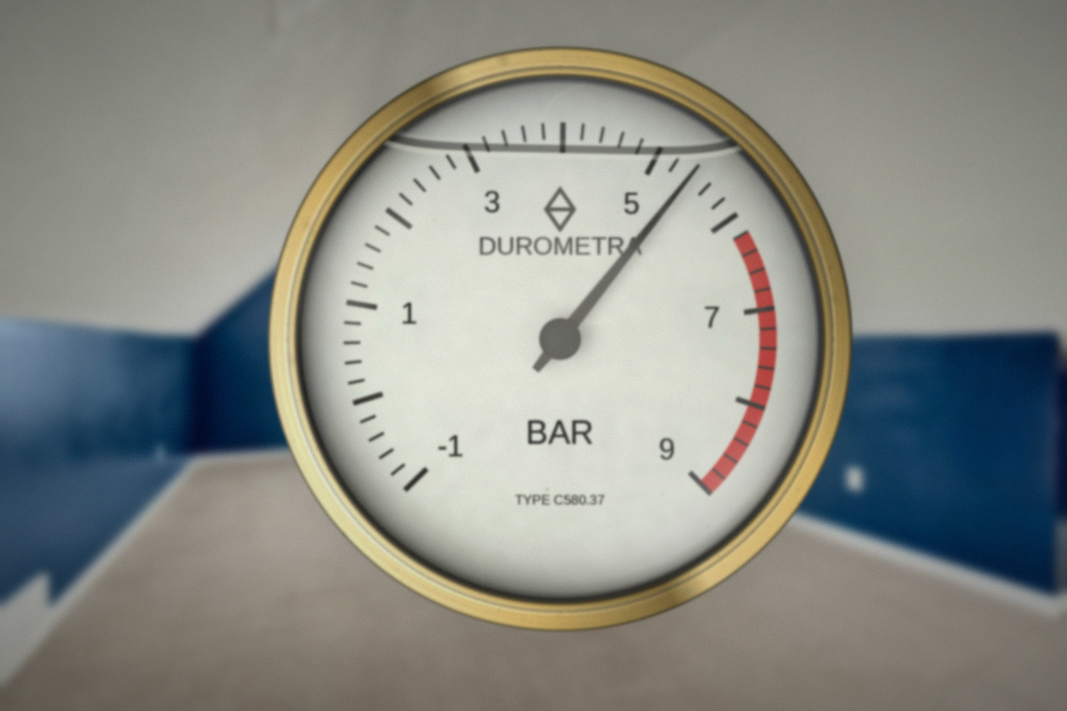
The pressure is {"value": 5.4, "unit": "bar"}
